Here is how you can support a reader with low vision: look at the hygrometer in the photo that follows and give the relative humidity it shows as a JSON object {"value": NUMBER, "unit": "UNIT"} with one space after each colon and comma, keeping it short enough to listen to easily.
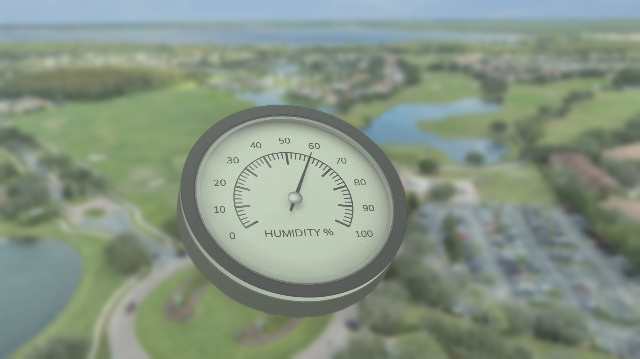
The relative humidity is {"value": 60, "unit": "%"}
